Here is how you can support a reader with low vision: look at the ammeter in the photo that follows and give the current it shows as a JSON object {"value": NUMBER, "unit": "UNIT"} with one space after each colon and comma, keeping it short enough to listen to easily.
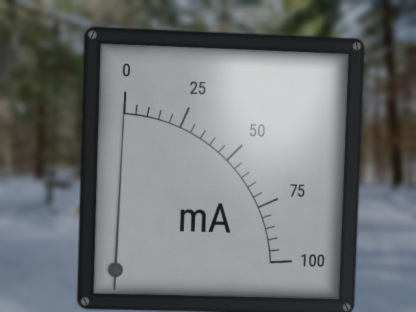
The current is {"value": 0, "unit": "mA"}
